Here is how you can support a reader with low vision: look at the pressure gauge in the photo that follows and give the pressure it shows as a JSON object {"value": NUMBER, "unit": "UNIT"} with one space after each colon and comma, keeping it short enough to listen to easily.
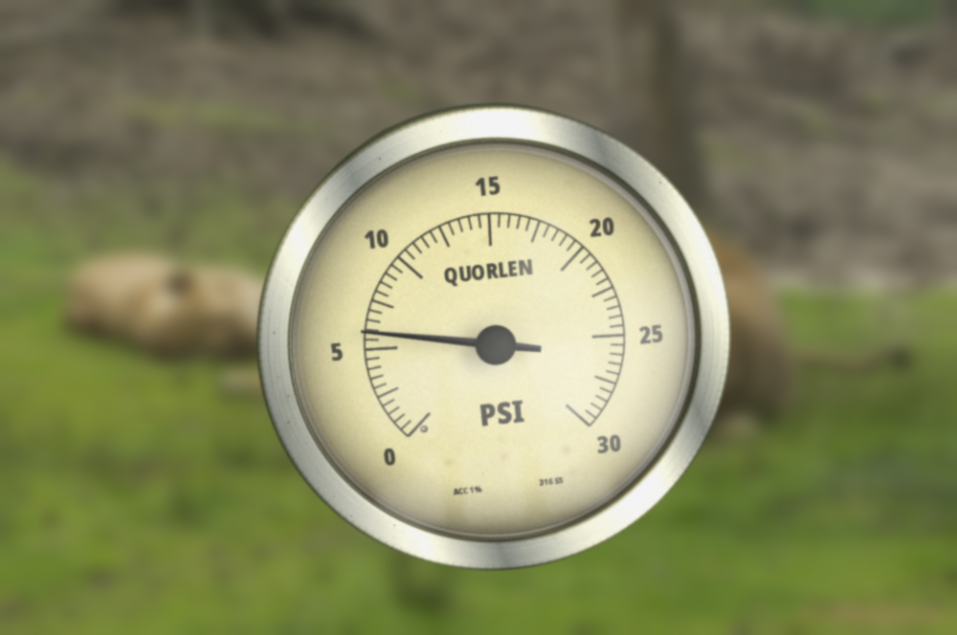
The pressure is {"value": 6, "unit": "psi"}
